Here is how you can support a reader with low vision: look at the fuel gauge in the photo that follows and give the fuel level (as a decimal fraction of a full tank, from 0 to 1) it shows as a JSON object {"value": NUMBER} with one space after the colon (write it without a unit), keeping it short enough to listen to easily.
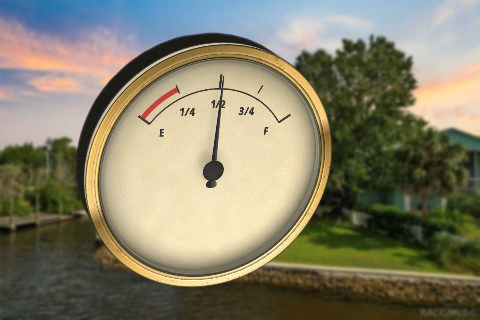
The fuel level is {"value": 0.5}
